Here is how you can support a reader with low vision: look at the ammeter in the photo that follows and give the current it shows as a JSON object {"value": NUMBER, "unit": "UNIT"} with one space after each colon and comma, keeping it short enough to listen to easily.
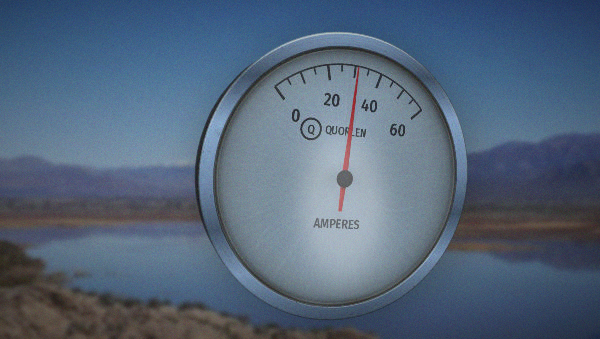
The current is {"value": 30, "unit": "A"}
